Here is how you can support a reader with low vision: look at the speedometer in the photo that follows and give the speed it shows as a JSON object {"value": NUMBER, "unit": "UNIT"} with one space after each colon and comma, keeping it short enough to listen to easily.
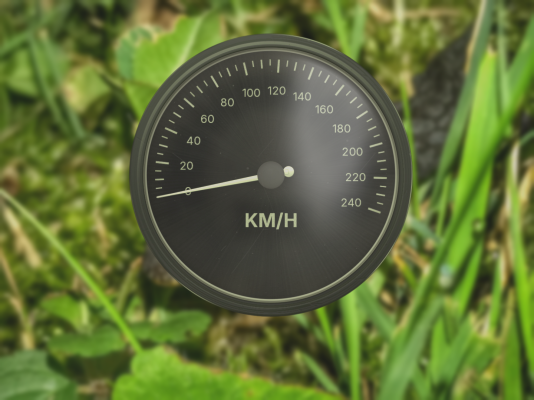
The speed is {"value": 0, "unit": "km/h"}
